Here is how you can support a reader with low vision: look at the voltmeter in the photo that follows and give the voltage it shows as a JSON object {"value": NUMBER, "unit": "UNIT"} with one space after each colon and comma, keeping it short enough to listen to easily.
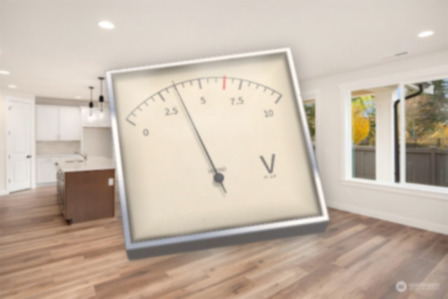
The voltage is {"value": 3.5, "unit": "V"}
